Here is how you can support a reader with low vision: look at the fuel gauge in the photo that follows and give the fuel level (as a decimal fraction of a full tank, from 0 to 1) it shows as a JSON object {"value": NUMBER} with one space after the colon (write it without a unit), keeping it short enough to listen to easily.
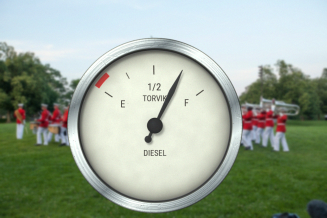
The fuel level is {"value": 0.75}
